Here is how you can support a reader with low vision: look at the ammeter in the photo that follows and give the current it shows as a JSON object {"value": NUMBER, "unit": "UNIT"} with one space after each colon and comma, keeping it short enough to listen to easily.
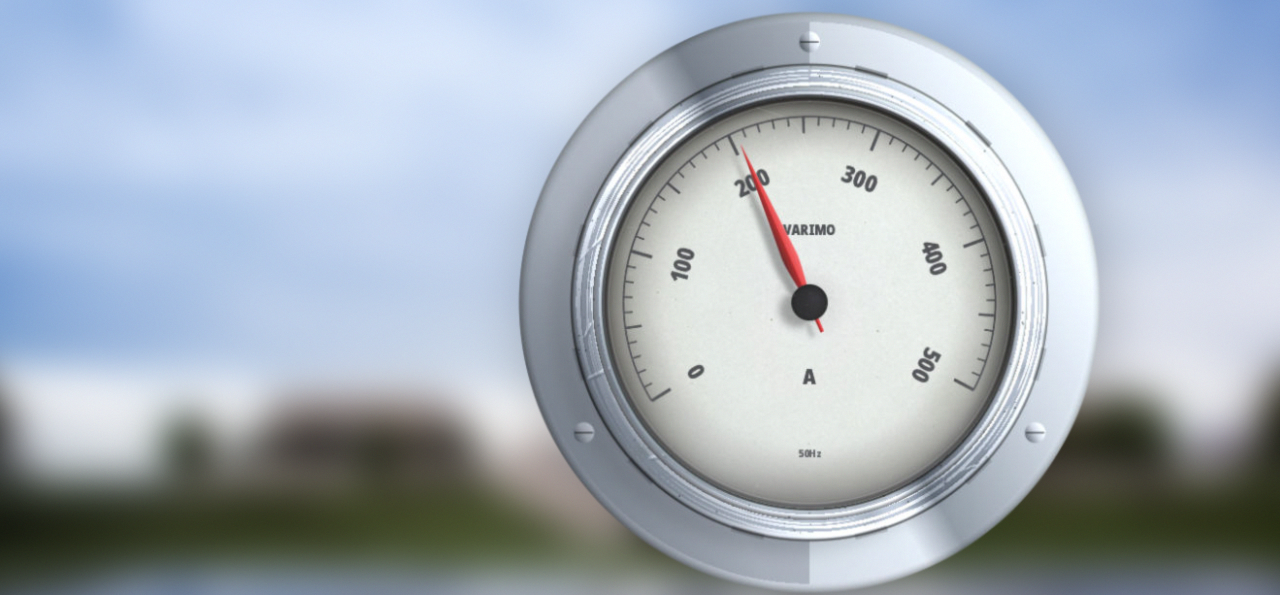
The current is {"value": 205, "unit": "A"}
